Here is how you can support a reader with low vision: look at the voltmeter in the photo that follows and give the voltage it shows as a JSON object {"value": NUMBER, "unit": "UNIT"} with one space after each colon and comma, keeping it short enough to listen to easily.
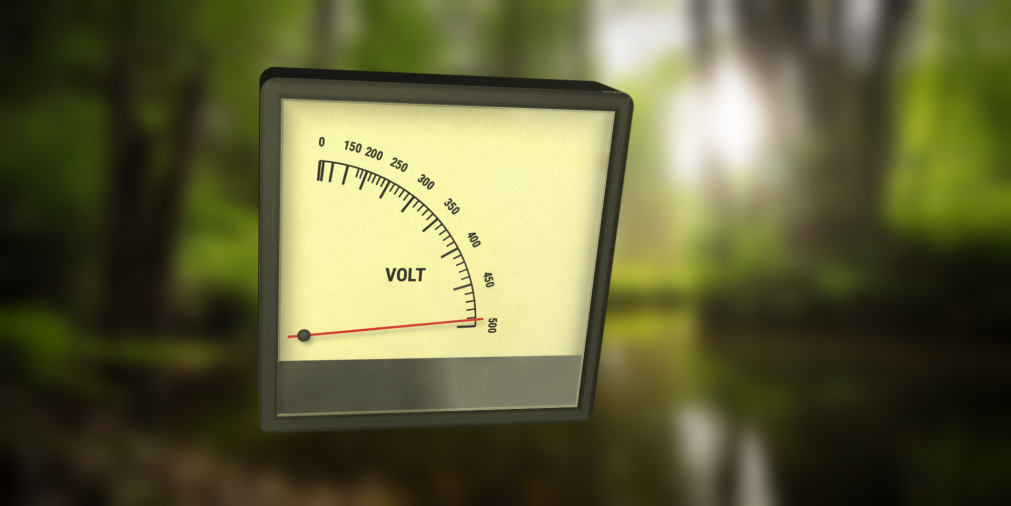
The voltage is {"value": 490, "unit": "V"}
